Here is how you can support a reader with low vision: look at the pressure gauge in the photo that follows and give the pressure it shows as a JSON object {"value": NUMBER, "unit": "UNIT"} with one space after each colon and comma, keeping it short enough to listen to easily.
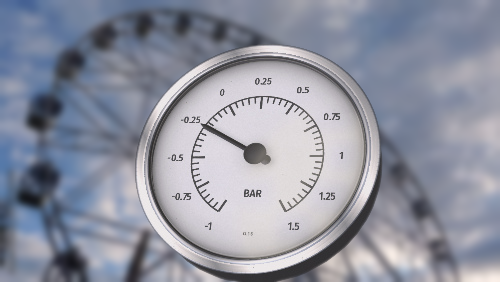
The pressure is {"value": -0.25, "unit": "bar"}
